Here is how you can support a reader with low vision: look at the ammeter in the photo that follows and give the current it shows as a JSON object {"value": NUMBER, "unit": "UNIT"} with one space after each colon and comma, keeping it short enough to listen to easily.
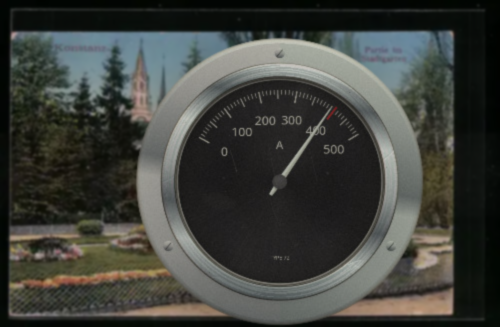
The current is {"value": 400, "unit": "A"}
